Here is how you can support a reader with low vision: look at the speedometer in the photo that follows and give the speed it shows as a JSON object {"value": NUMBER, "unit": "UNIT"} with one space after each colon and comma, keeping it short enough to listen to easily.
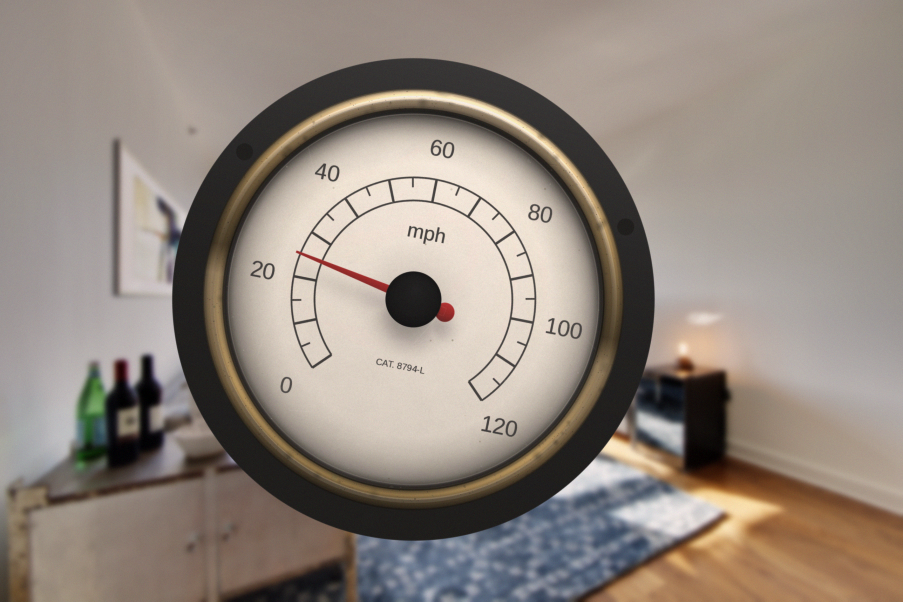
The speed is {"value": 25, "unit": "mph"}
